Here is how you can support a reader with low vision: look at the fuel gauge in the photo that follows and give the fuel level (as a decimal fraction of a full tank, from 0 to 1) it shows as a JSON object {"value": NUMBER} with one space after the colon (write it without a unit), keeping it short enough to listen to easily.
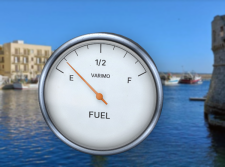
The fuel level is {"value": 0.125}
